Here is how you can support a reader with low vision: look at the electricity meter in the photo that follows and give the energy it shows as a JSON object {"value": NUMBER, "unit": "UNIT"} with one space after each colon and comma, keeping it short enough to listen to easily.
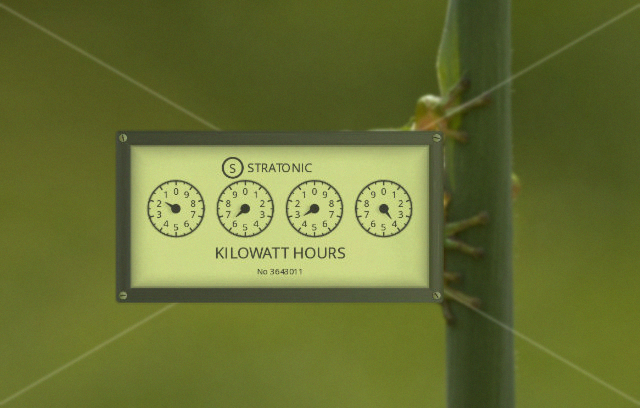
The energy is {"value": 1634, "unit": "kWh"}
